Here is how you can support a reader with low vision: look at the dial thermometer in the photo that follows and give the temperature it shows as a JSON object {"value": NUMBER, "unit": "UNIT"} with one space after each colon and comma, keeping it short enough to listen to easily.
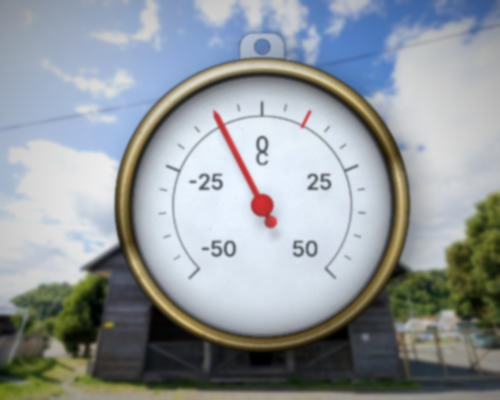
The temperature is {"value": -10, "unit": "°C"}
